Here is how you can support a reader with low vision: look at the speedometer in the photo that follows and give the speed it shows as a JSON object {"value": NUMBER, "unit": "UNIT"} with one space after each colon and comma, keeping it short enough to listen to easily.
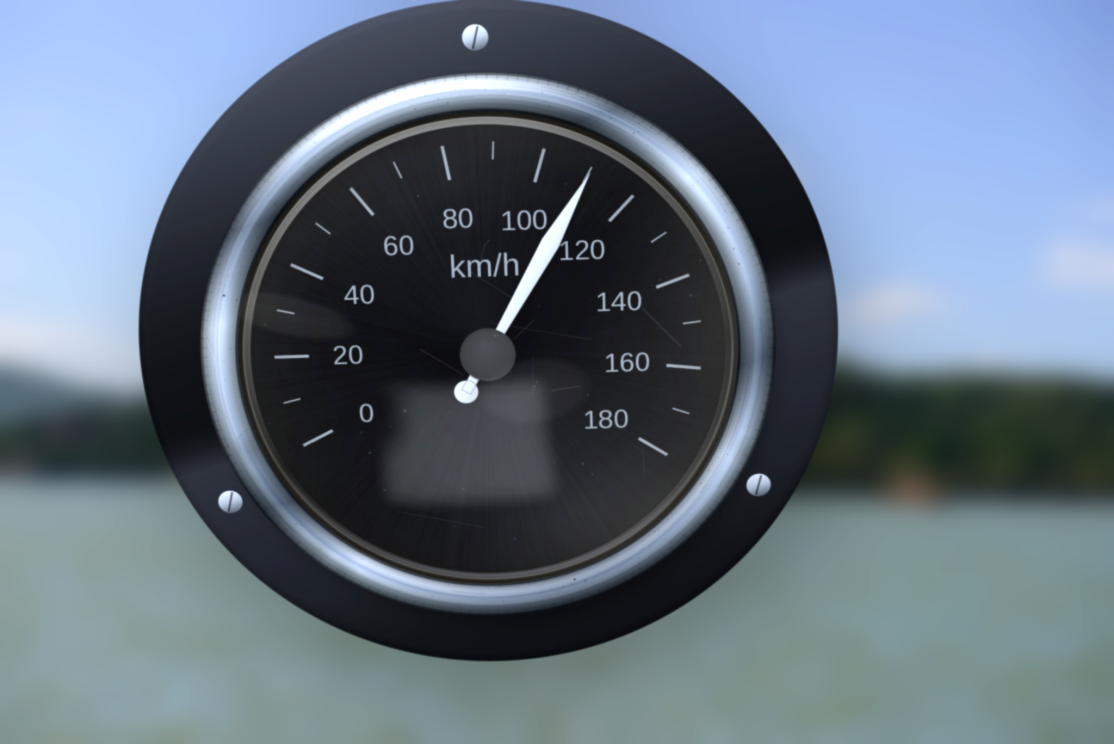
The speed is {"value": 110, "unit": "km/h"}
